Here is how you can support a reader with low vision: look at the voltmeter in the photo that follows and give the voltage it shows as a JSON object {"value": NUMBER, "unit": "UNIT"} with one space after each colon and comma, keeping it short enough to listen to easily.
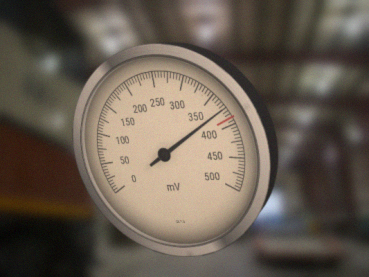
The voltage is {"value": 375, "unit": "mV"}
